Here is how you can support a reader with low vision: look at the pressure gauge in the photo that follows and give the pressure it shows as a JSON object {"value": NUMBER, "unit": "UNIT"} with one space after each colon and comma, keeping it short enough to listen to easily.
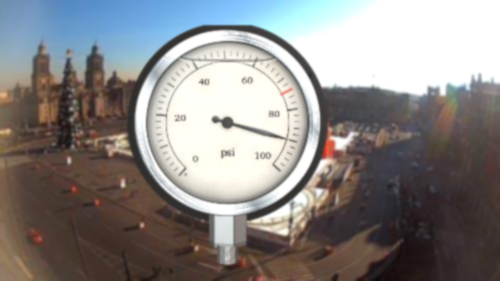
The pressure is {"value": 90, "unit": "psi"}
